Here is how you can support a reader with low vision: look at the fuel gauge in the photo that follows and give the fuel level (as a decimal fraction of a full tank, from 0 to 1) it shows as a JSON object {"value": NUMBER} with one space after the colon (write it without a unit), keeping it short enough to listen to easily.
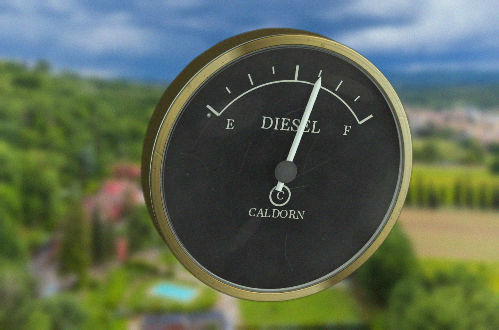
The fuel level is {"value": 0.625}
